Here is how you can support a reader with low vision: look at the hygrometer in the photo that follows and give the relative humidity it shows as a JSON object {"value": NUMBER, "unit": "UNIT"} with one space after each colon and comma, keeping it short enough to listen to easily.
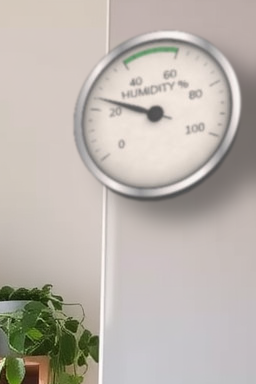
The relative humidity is {"value": 24, "unit": "%"}
